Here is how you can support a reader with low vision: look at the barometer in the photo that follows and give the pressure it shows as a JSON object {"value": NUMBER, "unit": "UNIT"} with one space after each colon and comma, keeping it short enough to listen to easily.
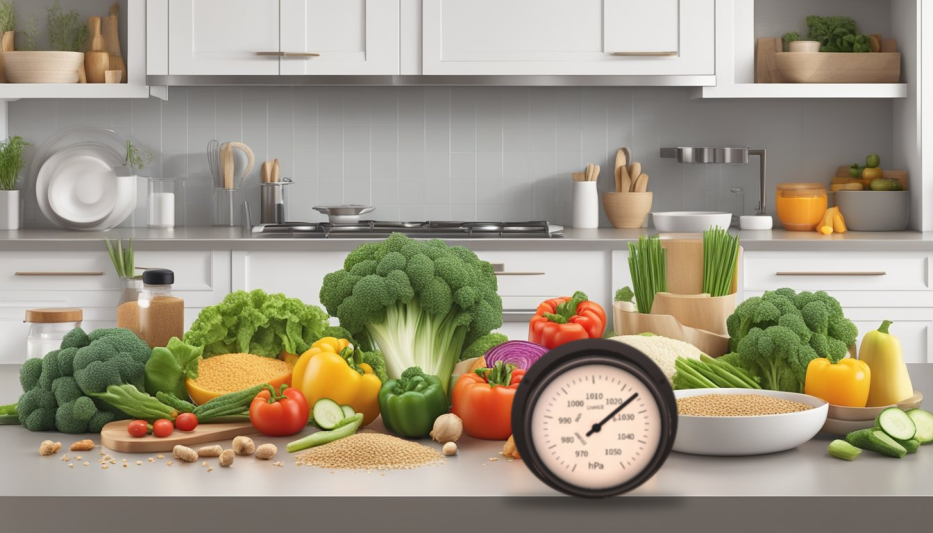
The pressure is {"value": 1024, "unit": "hPa"}
